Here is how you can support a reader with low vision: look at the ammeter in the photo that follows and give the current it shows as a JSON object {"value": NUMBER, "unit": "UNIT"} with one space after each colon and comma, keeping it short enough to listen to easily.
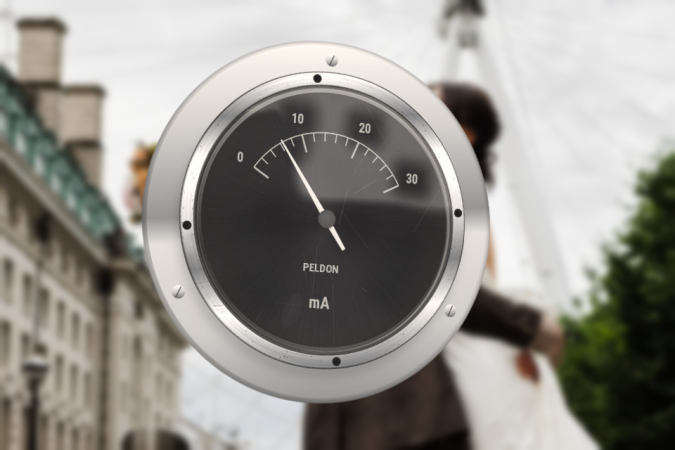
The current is {"value": 6, "unit": "mA"}
